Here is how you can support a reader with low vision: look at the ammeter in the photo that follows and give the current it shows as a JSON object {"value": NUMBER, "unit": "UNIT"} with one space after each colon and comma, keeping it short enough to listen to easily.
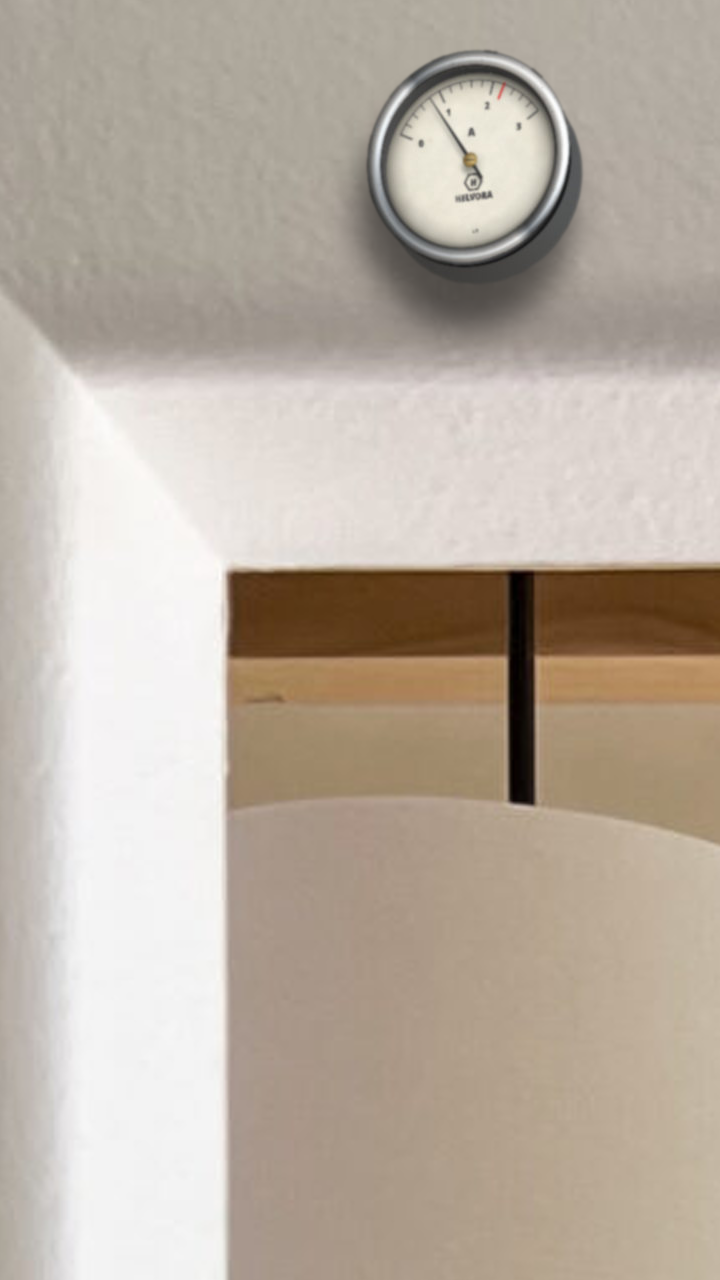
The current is {"value": 0.8, "unit": "A"}
